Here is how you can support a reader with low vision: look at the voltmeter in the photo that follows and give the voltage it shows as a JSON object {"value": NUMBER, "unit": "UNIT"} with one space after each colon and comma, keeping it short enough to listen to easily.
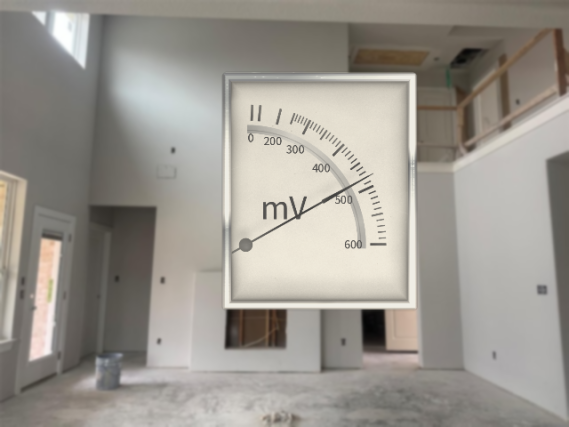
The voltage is {"value": 480, "unit": "mV"}
